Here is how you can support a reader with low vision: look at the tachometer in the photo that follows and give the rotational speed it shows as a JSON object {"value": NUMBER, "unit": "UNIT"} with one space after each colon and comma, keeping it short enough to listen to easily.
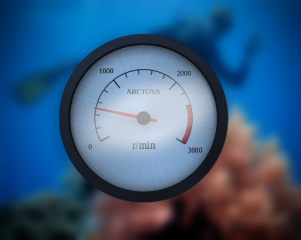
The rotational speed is {"value": 500, "unit": "rpm"}
